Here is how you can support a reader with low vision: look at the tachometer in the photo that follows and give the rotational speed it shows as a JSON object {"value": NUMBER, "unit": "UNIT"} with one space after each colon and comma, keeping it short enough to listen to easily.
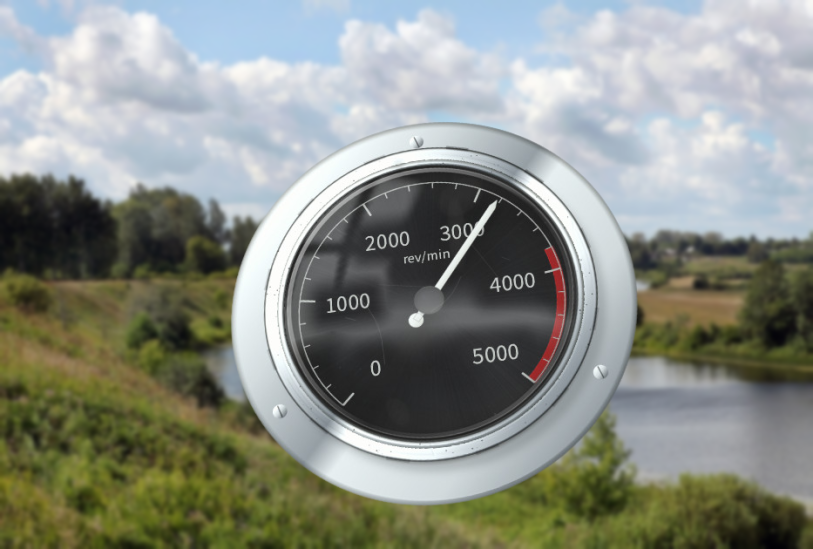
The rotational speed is {"value": 3200, "unit": "rpm"}
